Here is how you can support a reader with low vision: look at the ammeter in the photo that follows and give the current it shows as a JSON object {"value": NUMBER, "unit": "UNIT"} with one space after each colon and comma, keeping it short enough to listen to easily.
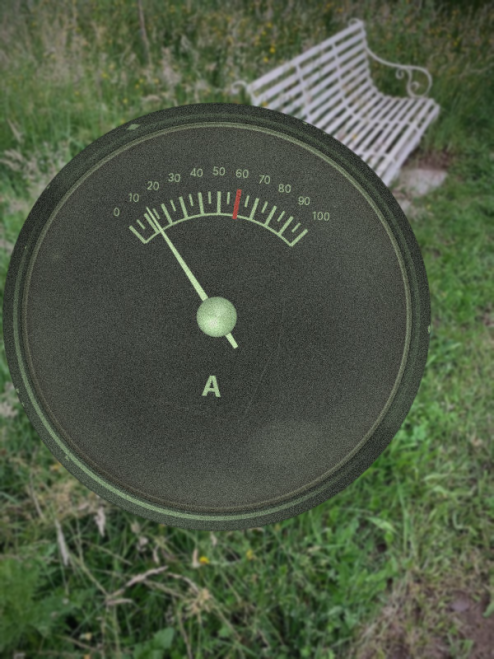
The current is {"value": 12.5, "unit": "A"}
